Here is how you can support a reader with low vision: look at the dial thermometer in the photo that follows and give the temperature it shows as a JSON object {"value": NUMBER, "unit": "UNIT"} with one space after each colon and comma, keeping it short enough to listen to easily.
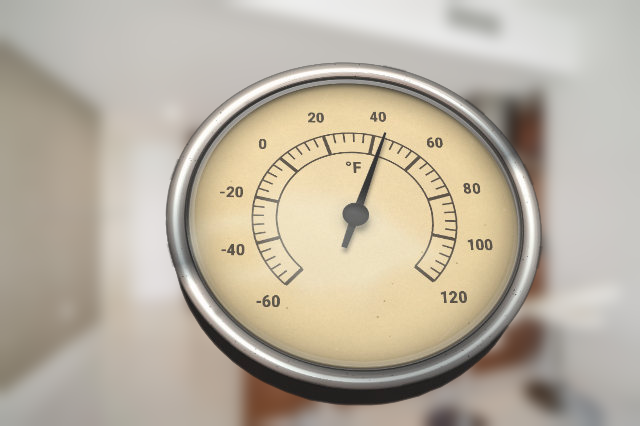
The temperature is {"value": 44, "unit": "°F"}
